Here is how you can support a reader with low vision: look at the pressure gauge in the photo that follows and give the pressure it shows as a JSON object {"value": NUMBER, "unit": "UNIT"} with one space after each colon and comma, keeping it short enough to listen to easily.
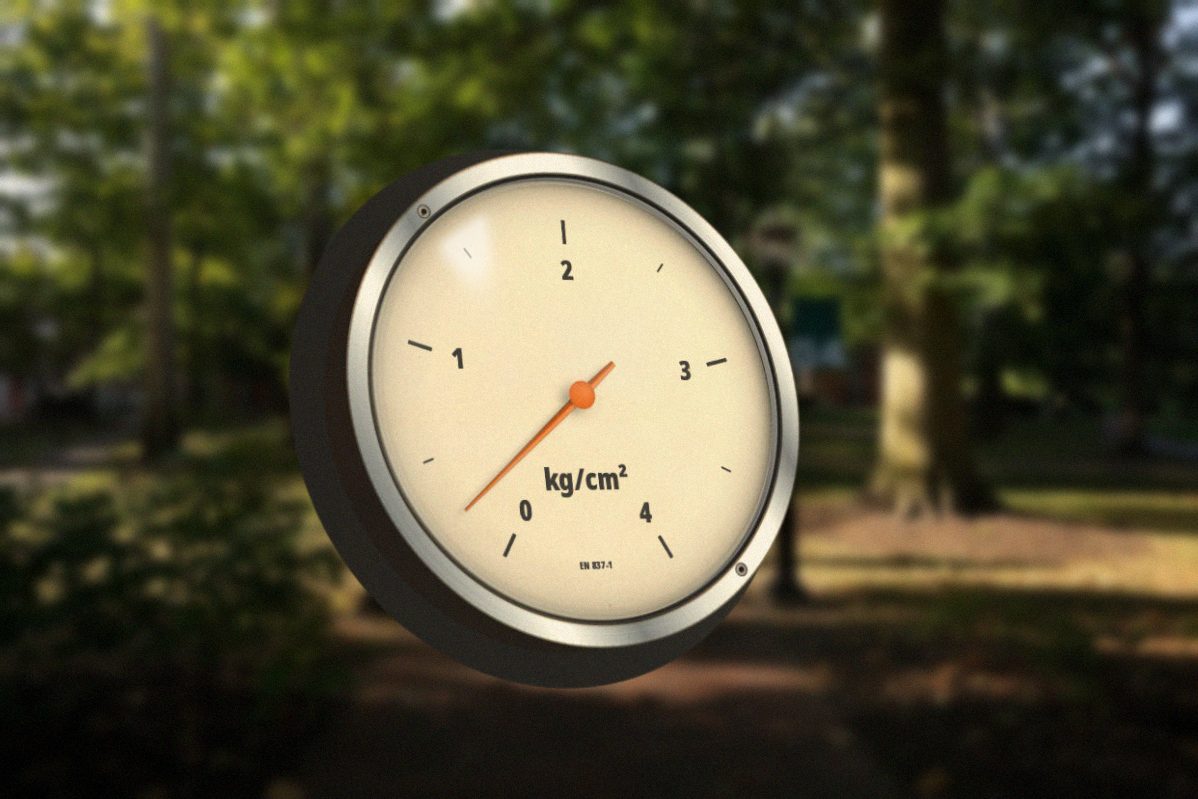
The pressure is {"value": 0.25, "unit": "kg/cm²"}
